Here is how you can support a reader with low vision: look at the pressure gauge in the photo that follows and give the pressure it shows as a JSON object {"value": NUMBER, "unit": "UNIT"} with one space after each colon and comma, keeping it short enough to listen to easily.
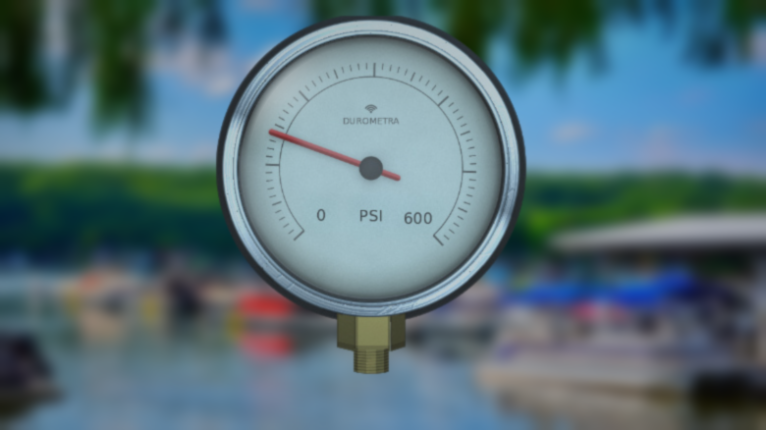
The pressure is {"value": 140, "unit": "psi"}
